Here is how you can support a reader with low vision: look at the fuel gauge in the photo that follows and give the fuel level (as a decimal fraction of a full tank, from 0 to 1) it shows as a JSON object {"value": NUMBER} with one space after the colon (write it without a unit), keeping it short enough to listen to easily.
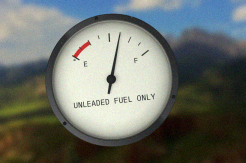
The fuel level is {"value": 0.625}
